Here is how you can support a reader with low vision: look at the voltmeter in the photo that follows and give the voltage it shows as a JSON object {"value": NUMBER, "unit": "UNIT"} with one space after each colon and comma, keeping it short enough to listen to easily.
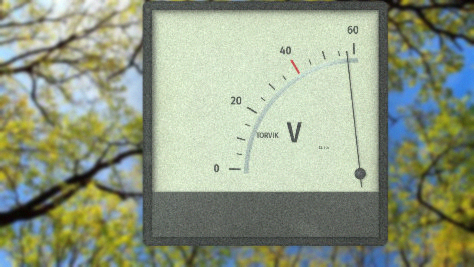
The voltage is {"value": 57.5, "unit": "V"}
